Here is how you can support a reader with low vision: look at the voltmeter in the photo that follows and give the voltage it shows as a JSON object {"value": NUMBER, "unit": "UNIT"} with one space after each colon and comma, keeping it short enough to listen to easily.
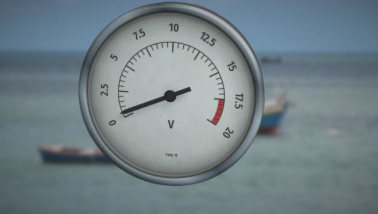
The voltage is {"value": 0.5, "unit": "V"}
